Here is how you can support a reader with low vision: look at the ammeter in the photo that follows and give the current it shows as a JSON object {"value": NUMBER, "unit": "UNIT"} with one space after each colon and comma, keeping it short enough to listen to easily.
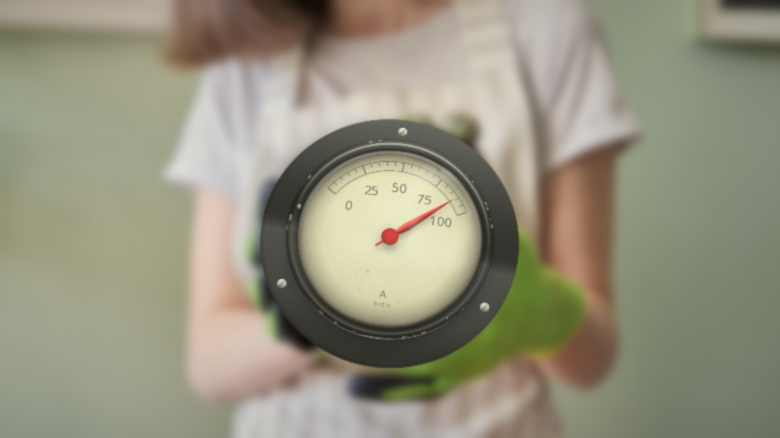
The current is {"value": 90, "unit": "A"}
